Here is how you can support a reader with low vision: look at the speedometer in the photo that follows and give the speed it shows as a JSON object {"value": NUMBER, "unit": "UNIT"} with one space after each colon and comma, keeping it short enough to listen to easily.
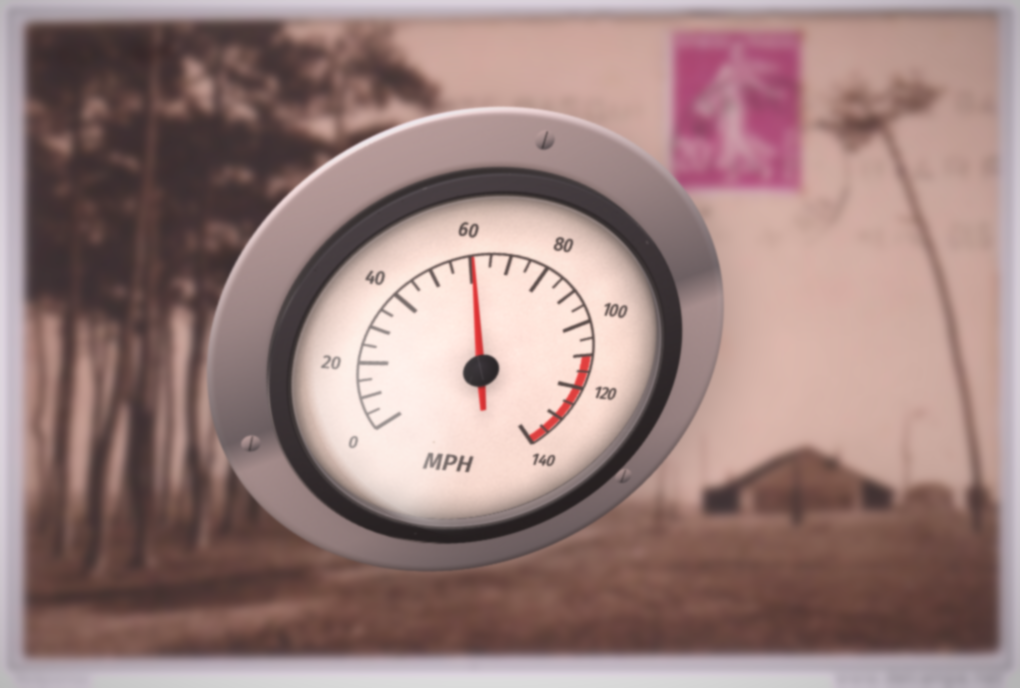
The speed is {"value": 60, "unit": "mph"}
